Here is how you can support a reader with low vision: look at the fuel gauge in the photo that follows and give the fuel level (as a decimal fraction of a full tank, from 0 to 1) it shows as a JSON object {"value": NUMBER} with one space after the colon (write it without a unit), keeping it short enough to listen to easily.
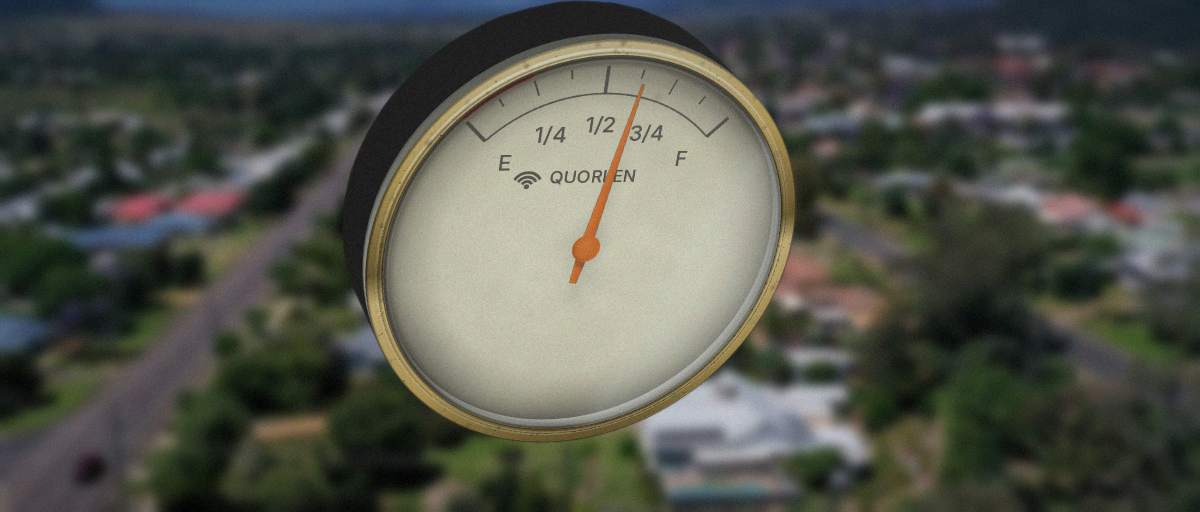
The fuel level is {"value": 0.625}
